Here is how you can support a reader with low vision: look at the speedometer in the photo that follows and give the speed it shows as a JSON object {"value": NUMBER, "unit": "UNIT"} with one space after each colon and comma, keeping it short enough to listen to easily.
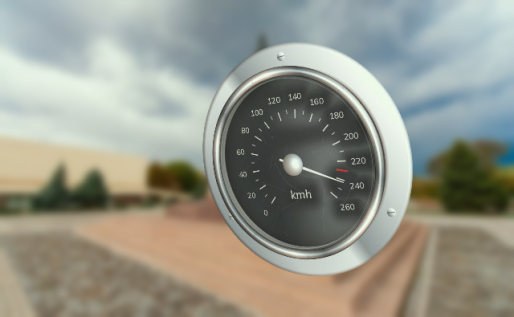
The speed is {"value": 240, "unit": "km/h"}
